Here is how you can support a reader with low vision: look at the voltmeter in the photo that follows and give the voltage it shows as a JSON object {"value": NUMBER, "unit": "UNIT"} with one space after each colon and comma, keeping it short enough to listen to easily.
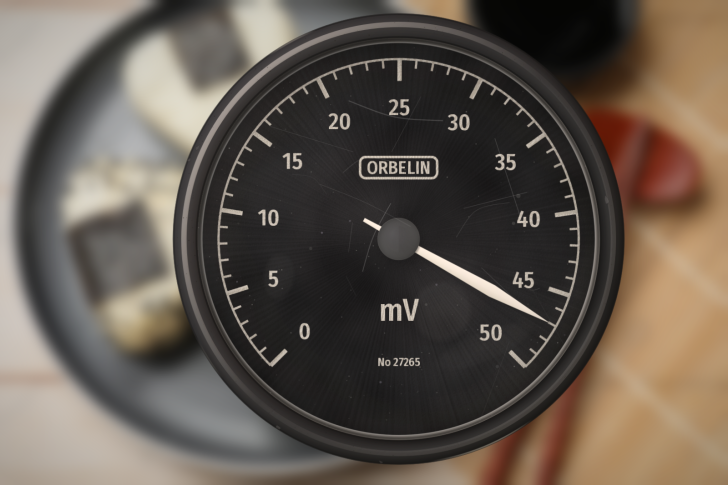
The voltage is {"value": 47, "unit": "mV"}
